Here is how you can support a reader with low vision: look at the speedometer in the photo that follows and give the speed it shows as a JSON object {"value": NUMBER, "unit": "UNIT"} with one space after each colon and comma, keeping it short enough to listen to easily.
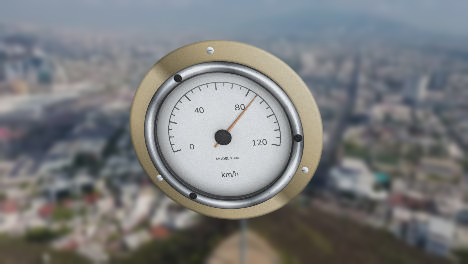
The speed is {"value": 85, "unit": "km/h"}
